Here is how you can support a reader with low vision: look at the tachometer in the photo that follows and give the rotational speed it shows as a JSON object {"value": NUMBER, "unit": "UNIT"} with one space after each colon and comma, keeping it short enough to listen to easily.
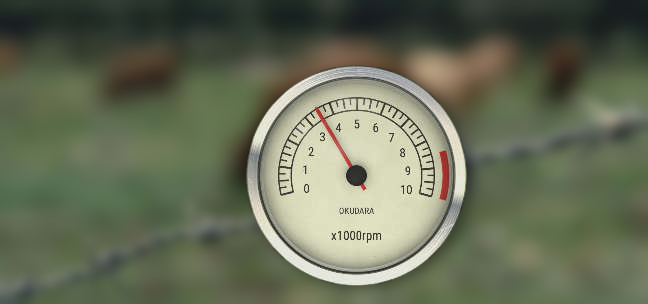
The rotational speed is {"value": 3500, "unit": "rpm"}
